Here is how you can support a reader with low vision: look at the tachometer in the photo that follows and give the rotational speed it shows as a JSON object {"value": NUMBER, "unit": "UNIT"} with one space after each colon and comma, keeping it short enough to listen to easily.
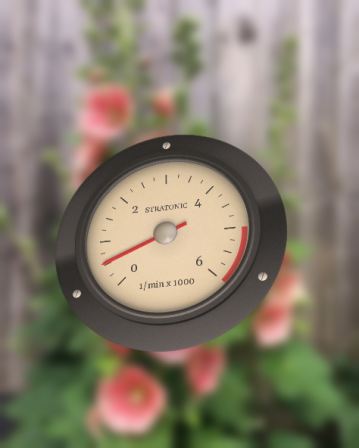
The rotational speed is {"value": 500, "unit": "rpm"}
